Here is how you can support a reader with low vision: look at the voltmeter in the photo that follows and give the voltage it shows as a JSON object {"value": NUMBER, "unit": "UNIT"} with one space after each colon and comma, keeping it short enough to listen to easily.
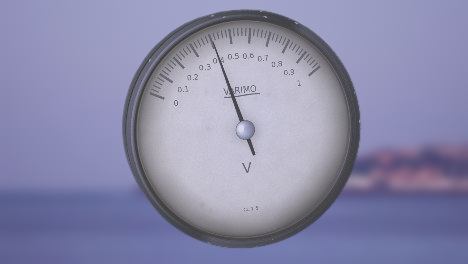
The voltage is {"value": 0.4, "unit": "V"}
